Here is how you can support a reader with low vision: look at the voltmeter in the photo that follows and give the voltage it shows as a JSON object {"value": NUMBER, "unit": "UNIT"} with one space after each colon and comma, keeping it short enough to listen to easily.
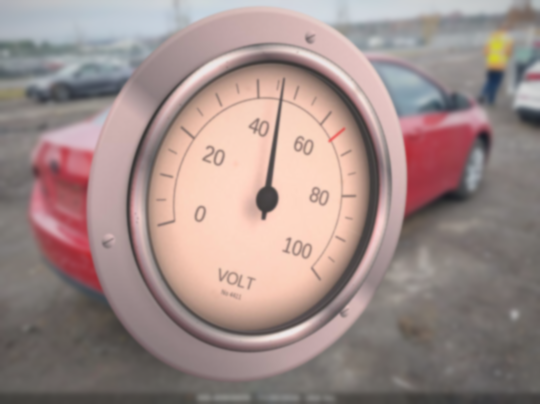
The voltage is {"value": 45, "unit": "V"}
